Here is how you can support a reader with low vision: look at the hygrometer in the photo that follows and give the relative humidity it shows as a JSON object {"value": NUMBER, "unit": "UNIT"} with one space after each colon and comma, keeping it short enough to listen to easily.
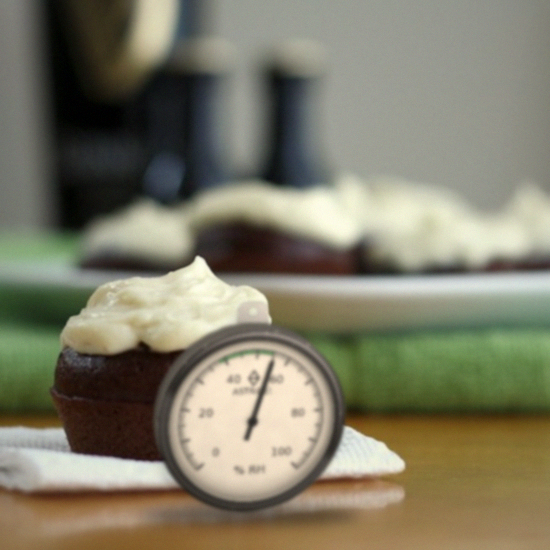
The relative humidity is {"value": 55, "unit": "%"}
